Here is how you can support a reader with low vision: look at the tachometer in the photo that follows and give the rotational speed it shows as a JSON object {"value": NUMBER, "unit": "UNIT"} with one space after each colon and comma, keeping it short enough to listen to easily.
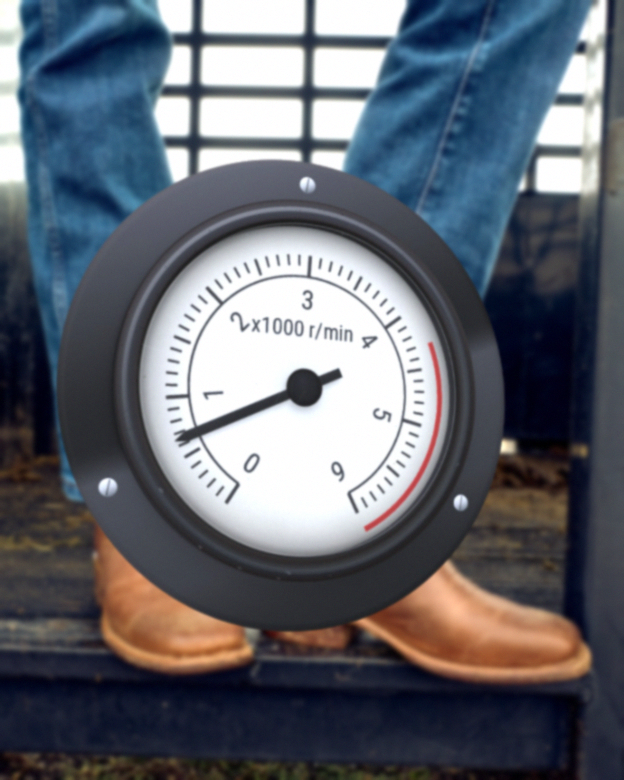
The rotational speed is {"value": 650, "unit": "rpm"}
